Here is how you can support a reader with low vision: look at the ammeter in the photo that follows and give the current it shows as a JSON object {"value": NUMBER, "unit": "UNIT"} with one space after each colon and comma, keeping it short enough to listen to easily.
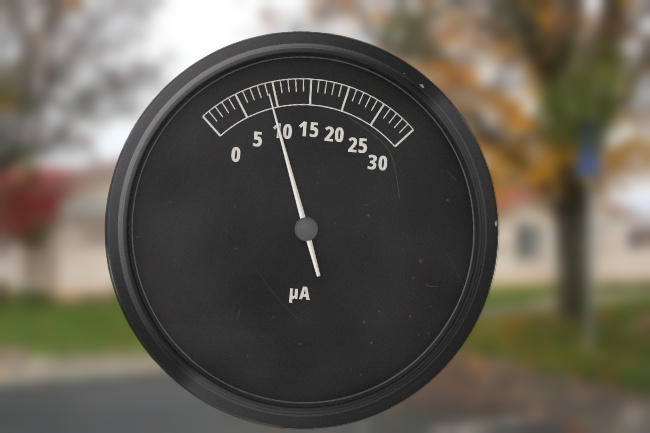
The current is {"value": 9, "unit": "µA"}
